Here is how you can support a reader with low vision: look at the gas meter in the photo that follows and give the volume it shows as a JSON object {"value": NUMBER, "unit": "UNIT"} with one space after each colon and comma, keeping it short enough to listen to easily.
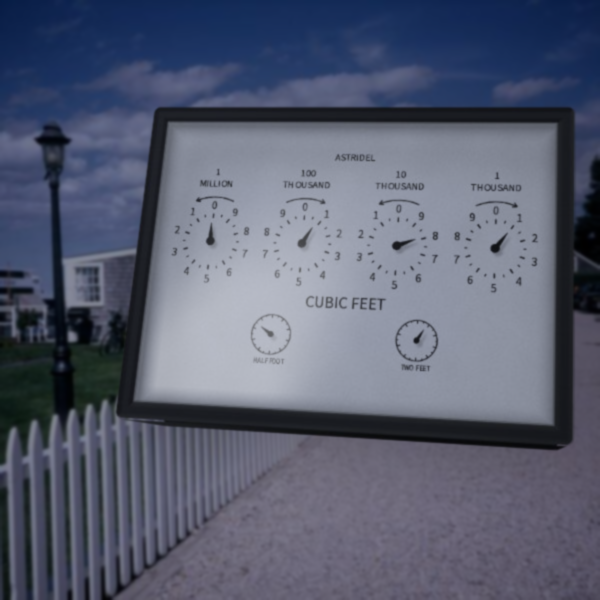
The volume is {"value": 8100, "unit": "ft³"}
